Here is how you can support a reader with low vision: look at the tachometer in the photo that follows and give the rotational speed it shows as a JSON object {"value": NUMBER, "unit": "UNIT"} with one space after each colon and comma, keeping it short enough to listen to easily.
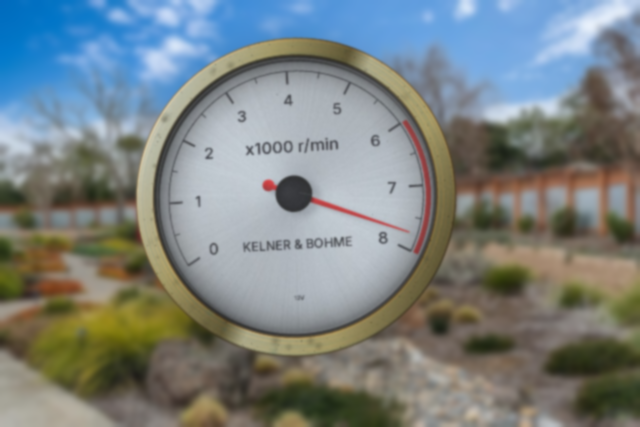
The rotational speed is {"value": 7750, "unit": "rpm"}
